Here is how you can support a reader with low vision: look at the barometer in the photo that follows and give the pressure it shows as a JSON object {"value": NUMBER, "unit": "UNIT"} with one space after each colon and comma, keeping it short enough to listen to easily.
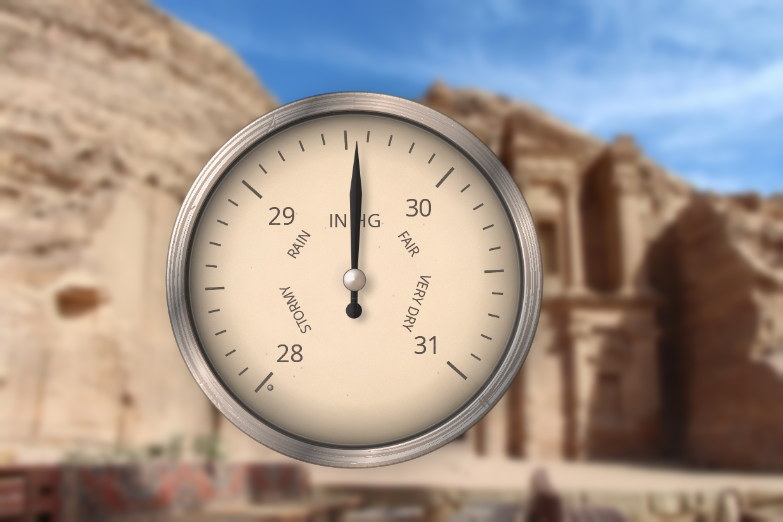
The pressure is {"value": 29.55, "unit": "inHg"}
